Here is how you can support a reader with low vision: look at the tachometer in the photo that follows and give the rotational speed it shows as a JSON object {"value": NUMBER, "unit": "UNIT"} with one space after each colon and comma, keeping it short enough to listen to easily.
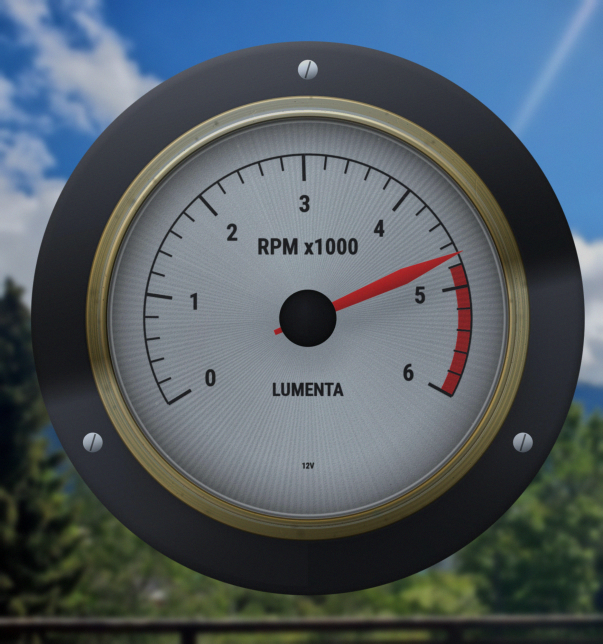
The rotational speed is {"value": 4700, "unit": "rpm"}
